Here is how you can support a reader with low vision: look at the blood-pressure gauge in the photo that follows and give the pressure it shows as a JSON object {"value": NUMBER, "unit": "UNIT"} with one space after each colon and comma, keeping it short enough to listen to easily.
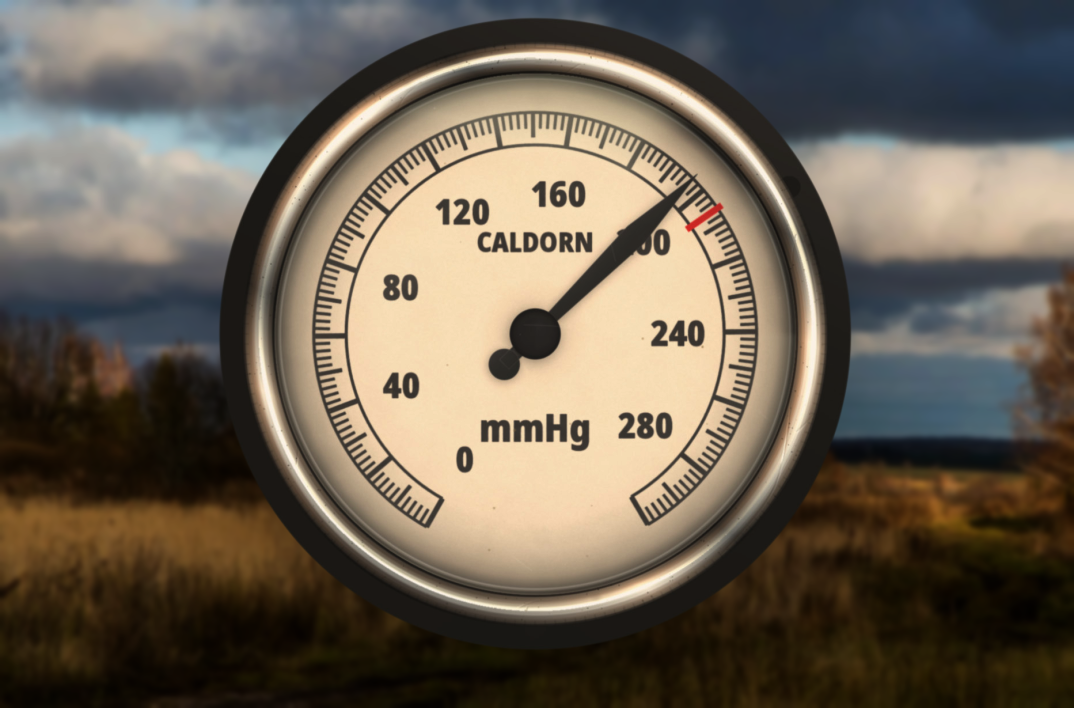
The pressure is {"value": 196, "unit": "mmHg"}
